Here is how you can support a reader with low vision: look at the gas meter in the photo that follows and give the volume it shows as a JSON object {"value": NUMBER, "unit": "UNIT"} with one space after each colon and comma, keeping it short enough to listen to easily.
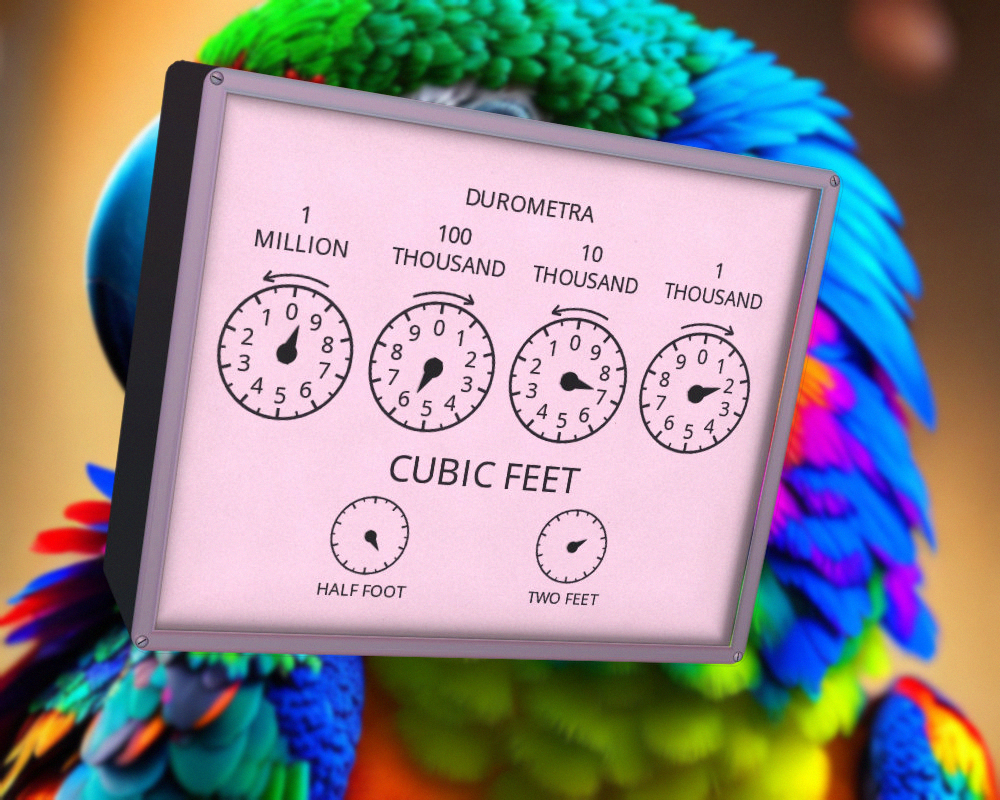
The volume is {"value": 957200, "unit": "ft³"}
